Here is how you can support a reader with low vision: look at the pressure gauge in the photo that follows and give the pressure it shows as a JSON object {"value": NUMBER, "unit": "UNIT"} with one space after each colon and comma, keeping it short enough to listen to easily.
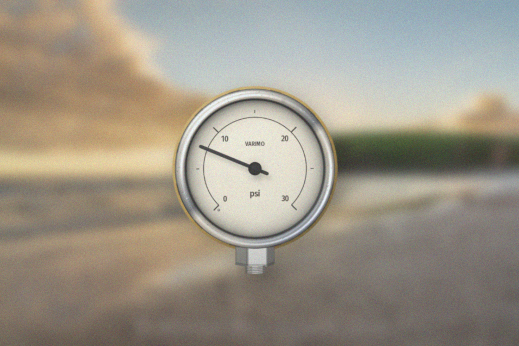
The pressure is {"value": 7.5, "unit": "psi"}
